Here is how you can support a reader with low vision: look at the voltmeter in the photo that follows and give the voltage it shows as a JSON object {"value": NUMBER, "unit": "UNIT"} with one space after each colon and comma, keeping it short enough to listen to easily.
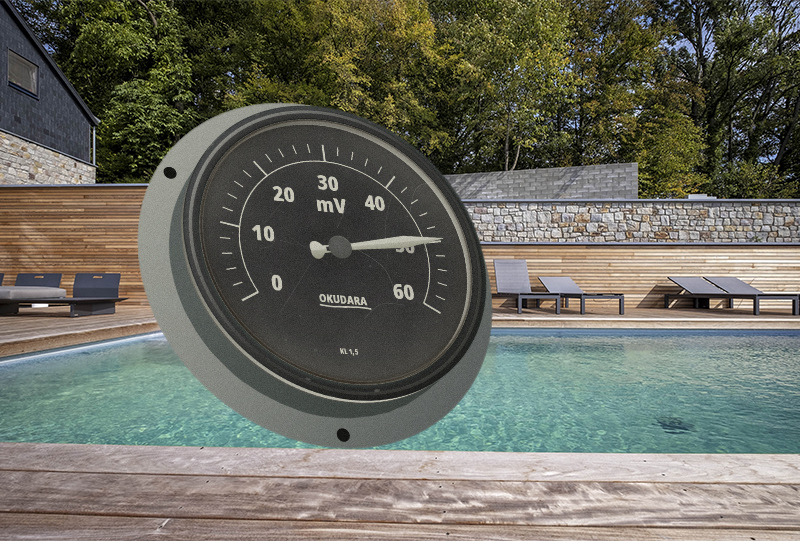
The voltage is {"value": 50, "unit": "mV"}
